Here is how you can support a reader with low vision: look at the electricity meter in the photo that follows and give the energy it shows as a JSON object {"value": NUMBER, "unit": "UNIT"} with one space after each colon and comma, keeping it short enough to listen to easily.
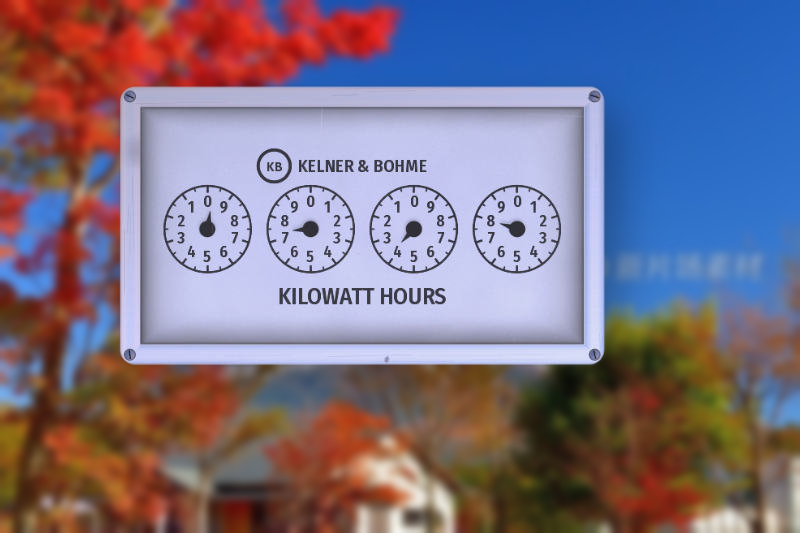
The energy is {"value": 9738, "unit": "kWh"}
